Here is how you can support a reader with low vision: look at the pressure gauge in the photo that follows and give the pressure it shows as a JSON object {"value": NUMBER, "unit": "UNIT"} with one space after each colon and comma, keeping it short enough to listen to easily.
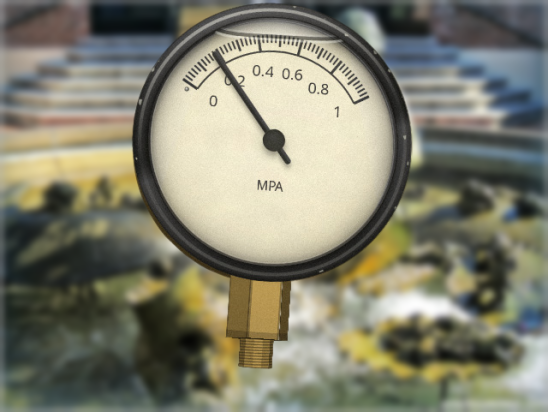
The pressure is {"value": 0.18, "unit": "MPa"}
